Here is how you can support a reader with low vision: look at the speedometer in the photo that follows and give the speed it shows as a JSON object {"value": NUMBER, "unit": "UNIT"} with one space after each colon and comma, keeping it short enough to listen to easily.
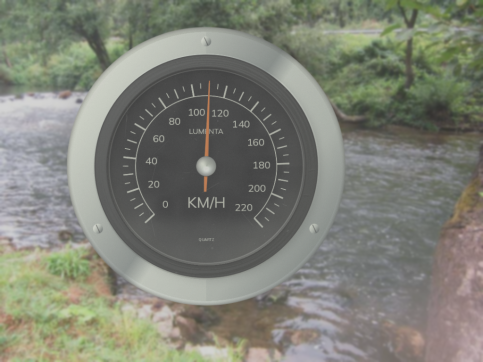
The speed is {"value": 110, "unit": "km/h"}
